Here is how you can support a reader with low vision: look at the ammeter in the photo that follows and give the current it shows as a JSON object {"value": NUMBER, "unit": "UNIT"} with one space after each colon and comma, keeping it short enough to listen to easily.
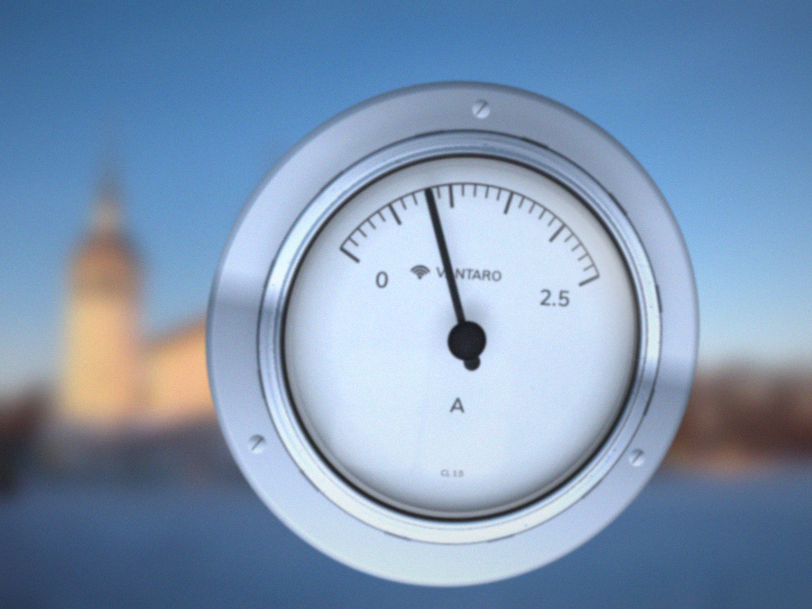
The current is {"value": 0.8, "unit": "A"}
